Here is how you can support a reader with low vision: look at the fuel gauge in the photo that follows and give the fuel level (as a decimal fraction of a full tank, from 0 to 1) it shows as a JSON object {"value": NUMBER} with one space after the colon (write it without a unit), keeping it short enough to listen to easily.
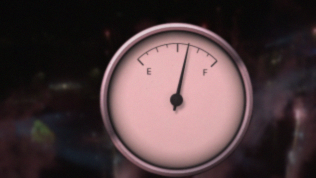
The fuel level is {"value": 0.625}
